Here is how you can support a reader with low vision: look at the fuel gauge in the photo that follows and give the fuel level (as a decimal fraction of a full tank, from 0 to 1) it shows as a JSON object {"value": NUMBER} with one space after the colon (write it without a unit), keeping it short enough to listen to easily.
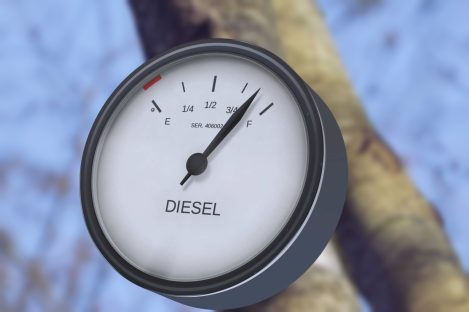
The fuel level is {"value": 0.875}
